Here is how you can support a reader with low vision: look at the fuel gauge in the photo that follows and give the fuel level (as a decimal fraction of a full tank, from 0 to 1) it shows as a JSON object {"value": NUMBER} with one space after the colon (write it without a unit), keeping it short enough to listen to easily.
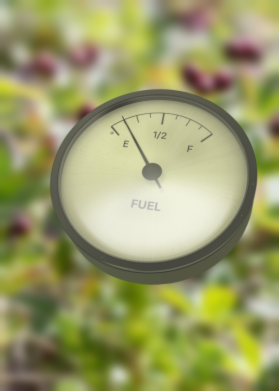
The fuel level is {"value": 0.125}
